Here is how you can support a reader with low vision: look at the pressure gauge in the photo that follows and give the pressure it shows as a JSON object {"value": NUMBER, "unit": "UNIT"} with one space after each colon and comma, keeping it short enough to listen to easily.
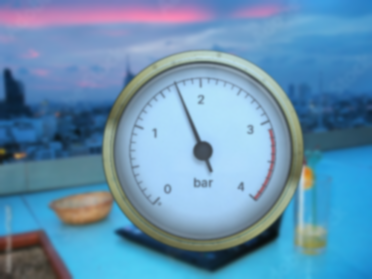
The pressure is {"value": 1.7, "unit": "bar"}
